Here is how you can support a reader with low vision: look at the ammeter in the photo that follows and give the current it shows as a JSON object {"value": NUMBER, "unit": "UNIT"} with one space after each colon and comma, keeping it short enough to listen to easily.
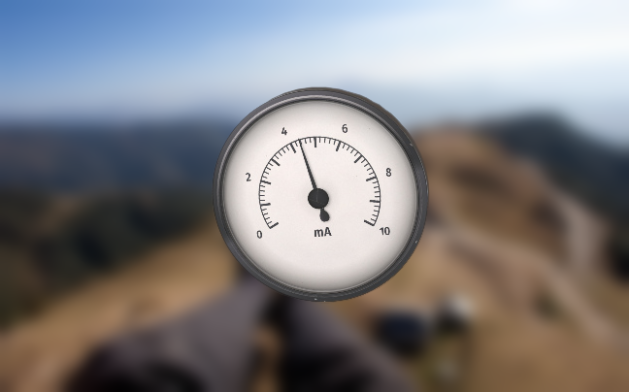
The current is {"value": 4.4, "unit": "mA"}
